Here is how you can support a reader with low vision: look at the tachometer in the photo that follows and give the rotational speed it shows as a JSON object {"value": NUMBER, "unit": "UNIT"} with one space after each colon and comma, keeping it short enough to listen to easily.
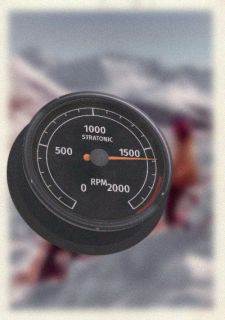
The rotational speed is {"value": 1600, "unit": "rpm"}
